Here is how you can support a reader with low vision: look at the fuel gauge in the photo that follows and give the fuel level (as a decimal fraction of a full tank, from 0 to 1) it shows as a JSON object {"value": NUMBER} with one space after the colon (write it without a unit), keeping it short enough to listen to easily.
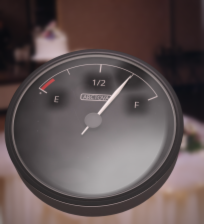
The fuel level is {"value": 0.75}
